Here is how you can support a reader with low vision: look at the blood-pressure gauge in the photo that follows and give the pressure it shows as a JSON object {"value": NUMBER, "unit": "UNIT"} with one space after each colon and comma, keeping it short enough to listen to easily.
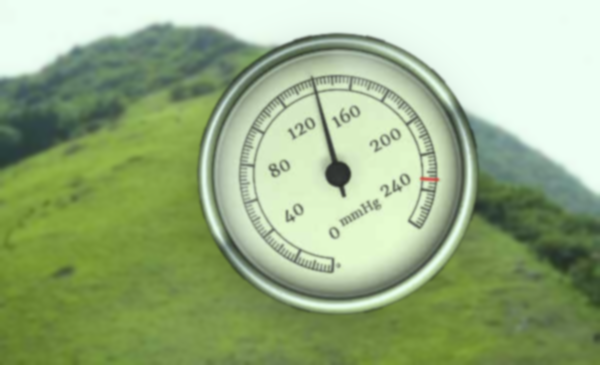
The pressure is {"value": 140, "unit": "mmHg"}
